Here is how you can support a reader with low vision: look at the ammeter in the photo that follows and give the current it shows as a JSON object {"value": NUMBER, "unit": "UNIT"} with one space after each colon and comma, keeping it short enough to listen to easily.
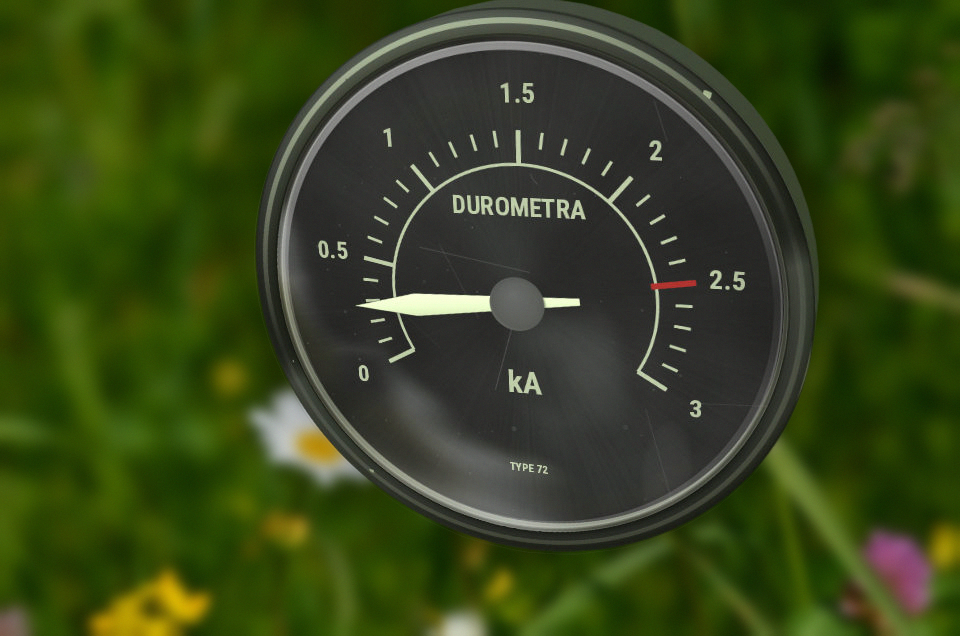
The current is {"value": 0.3, "unit": "kA"}
